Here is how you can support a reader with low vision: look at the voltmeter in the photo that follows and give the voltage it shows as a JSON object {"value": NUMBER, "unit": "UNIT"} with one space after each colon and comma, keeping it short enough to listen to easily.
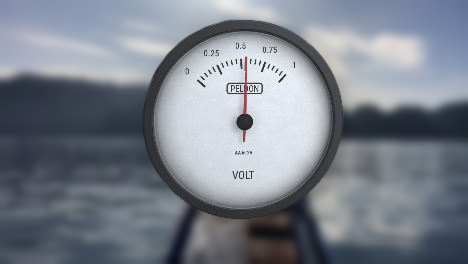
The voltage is {"value": 0.55, "unit": "V"}
